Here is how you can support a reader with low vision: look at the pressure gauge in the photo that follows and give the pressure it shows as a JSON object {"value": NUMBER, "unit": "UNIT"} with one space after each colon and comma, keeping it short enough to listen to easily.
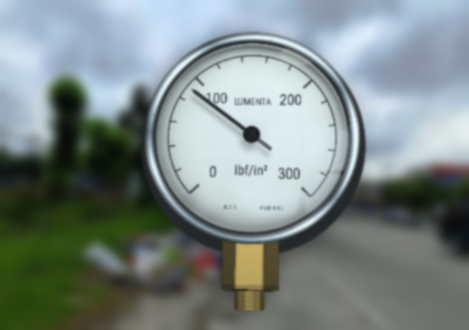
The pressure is {"value": 90, "unit": "psi"}
